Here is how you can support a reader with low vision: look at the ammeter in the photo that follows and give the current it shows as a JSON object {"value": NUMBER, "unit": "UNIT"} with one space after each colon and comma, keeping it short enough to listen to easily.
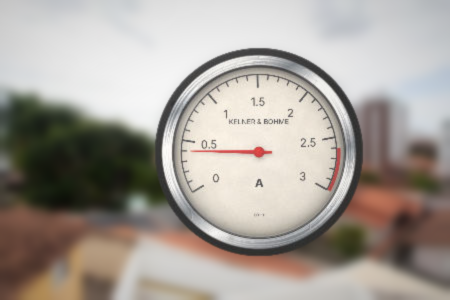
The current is {"value": 0.4, "unit": "A"}
